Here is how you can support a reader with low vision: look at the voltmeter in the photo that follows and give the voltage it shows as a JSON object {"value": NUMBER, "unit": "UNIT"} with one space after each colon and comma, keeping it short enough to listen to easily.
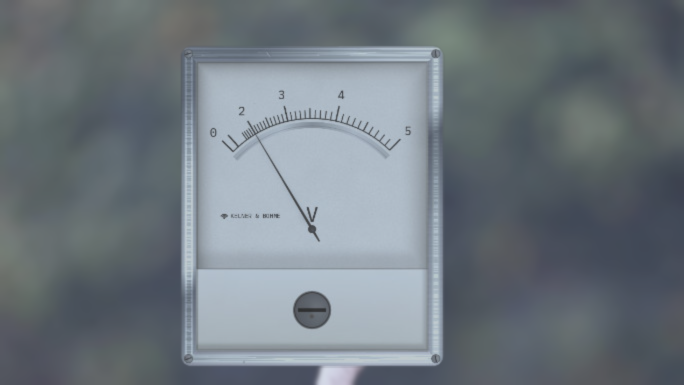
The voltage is {"value": 2, "unit": "V"}
